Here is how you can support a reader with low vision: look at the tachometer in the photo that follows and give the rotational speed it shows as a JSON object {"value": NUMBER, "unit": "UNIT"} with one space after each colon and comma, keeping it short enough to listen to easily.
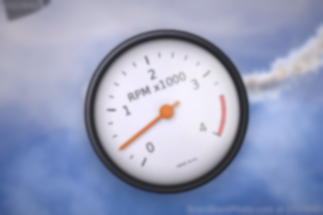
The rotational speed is {"value": 400, "unit": "rpm"}
